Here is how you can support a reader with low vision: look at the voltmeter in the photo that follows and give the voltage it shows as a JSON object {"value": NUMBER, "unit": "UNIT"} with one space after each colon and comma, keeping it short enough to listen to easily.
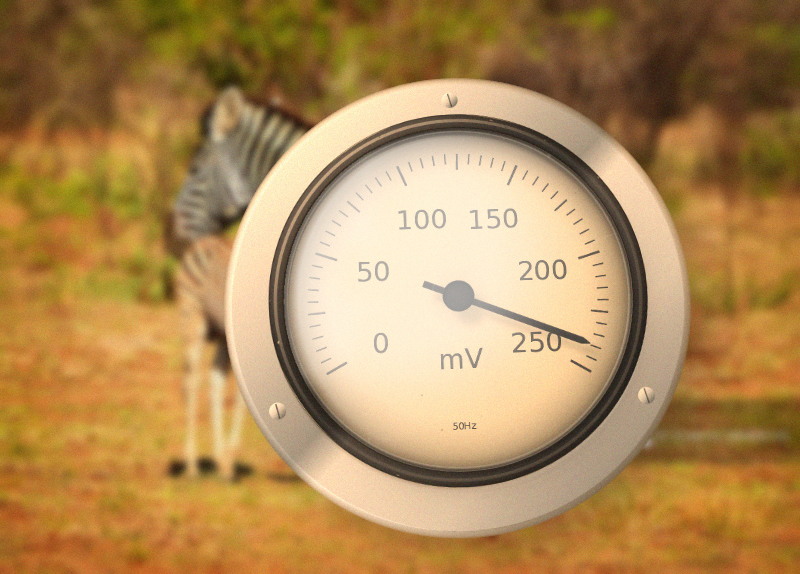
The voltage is {"value": 240, "unit": "mV"}
